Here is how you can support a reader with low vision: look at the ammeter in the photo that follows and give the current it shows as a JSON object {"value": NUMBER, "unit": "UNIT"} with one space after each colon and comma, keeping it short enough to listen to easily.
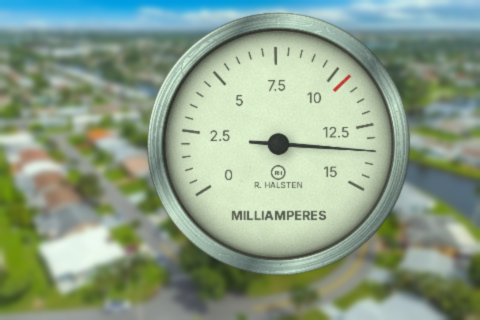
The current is {"value": 13.5, "unit": "mA"}
